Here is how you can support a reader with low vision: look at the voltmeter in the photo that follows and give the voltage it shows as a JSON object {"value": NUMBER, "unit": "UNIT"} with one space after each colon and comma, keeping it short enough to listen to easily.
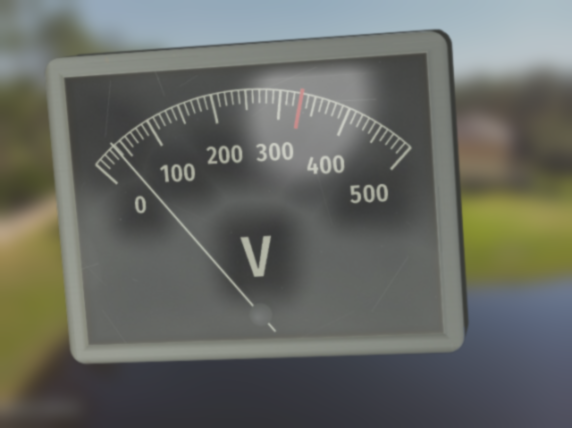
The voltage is {"value": 40, "unit": "V"}
